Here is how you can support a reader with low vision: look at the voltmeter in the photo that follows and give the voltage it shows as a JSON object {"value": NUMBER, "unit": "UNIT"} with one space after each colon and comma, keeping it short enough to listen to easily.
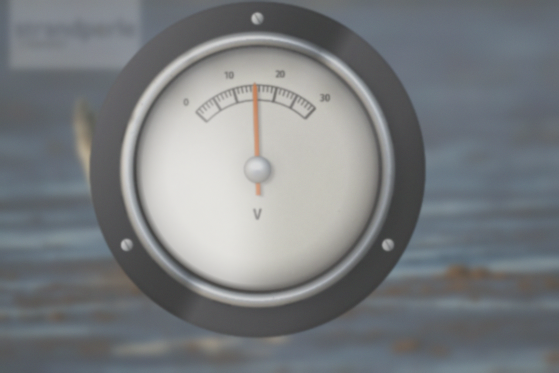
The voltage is {"value": 15, "unit": "V"}
